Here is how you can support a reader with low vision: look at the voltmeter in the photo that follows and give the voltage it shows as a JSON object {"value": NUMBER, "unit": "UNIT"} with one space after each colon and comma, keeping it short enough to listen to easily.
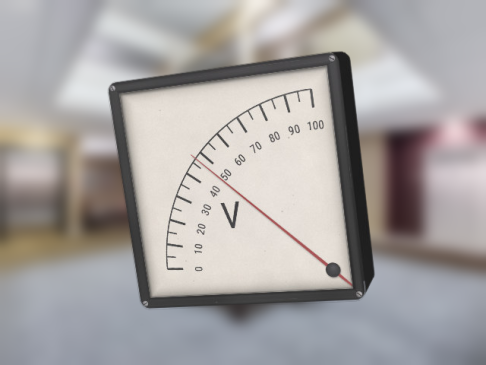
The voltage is {"value": 47.5, "unit": "V"}
